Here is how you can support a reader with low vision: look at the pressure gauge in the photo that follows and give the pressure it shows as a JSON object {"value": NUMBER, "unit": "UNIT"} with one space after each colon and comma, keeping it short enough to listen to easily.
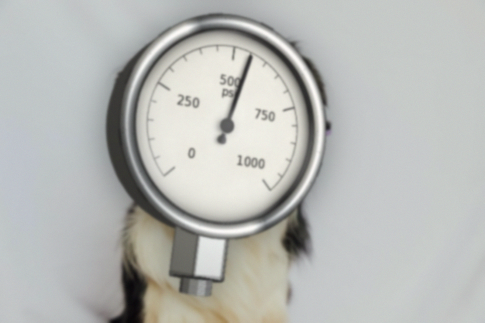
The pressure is {"value": 550, "unit": "psi"}
